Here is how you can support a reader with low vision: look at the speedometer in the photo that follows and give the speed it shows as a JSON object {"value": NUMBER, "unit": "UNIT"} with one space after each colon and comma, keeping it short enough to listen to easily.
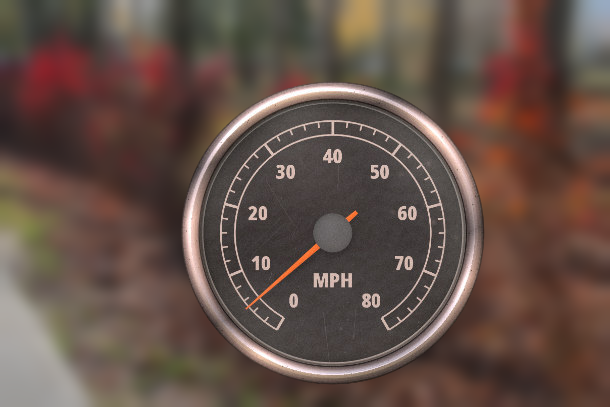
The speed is {"value": 5, "unit": "mph"}
